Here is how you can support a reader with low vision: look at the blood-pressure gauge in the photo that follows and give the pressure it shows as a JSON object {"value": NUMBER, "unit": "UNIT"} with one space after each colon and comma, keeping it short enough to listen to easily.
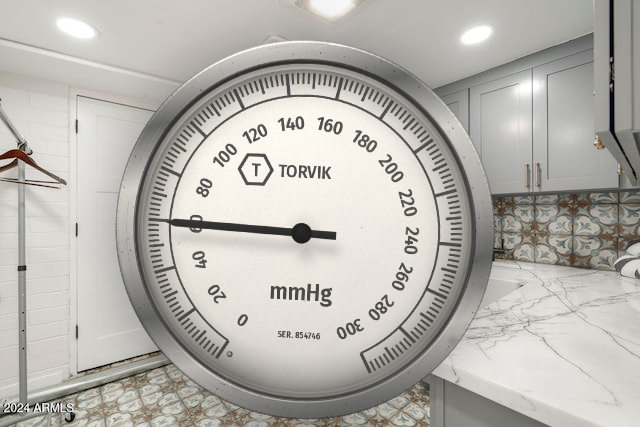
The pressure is {"value": 60, "unit": "mmHg"}
